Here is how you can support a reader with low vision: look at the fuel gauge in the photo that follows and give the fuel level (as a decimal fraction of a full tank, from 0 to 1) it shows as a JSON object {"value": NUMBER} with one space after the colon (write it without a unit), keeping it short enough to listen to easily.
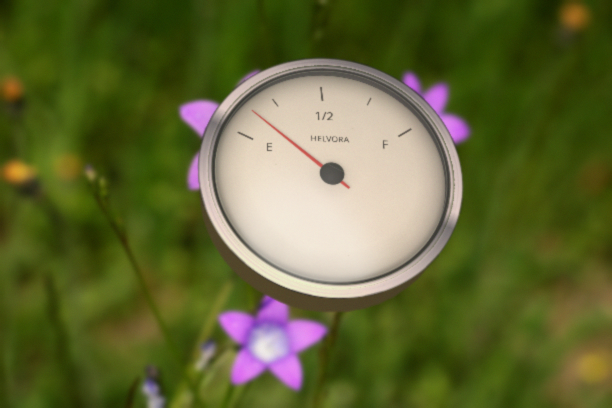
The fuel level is {"value": 0.125}
